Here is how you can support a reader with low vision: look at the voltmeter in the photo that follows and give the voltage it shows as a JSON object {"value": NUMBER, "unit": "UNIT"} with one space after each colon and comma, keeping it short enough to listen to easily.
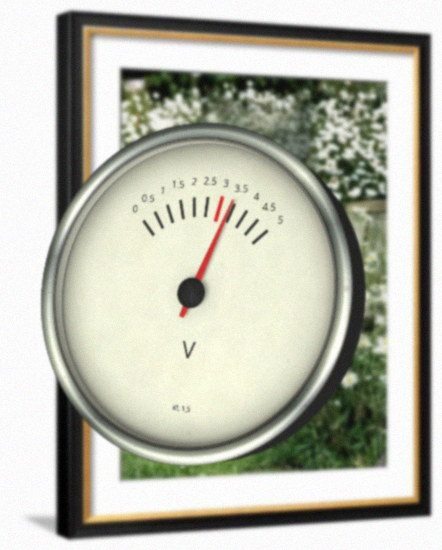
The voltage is {"value": 3.5, "unit": "V"}
